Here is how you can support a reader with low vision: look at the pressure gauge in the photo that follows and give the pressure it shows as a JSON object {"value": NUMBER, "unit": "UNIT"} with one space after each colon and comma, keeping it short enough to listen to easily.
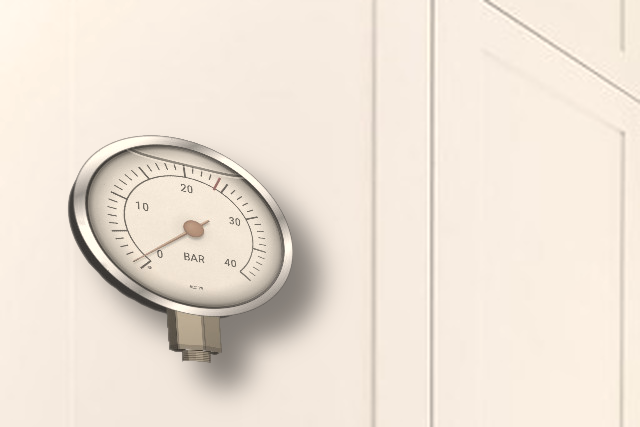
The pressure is {"value": 1, "unit": "bar"}
